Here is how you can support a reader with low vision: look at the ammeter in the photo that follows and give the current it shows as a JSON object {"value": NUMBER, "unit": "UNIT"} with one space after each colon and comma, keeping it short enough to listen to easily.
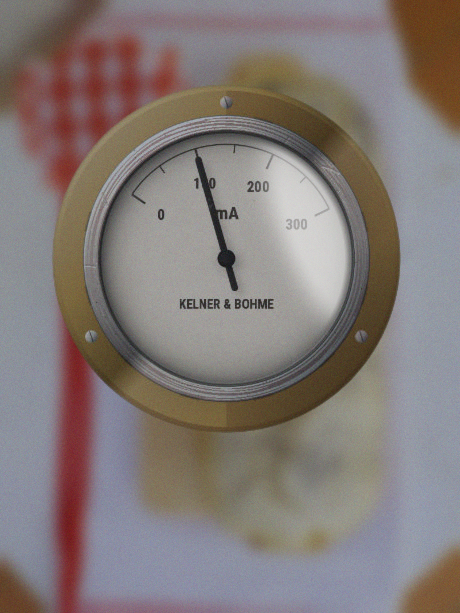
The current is {"value": 100, "unit": "mA"}
